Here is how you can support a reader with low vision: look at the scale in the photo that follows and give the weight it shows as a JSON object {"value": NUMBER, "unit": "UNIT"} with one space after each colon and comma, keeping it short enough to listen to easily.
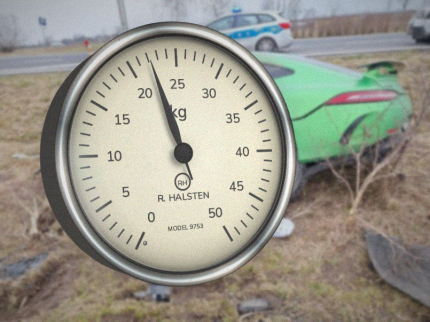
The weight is {"value": 22, "unit": "kg"}
